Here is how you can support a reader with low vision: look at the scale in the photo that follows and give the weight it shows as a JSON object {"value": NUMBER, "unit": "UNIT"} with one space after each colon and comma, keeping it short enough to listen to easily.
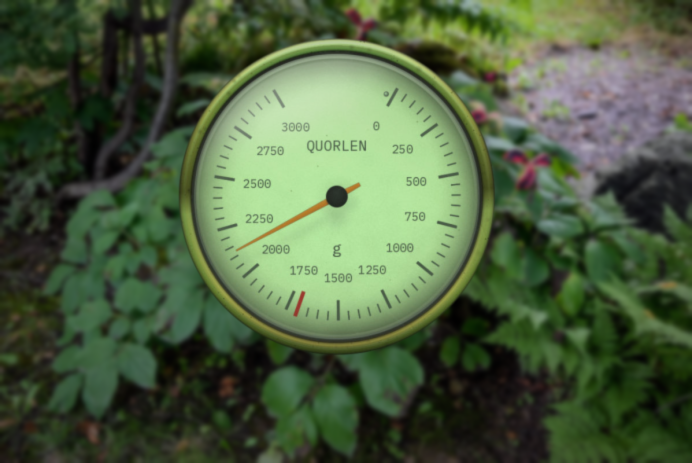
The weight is {"value": 2125, "unit": "g"}
